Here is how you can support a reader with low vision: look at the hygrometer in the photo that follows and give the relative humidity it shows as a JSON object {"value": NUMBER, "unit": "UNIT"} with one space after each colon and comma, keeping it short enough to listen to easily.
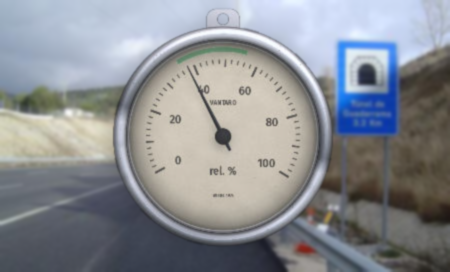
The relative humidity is {"value": 38, "unit": "%"}
